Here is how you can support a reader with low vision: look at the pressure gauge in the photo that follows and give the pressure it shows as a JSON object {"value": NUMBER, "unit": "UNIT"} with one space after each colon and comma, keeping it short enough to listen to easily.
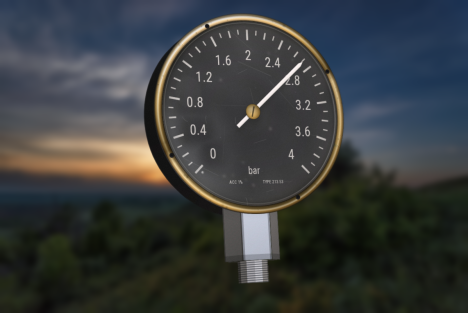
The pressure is {"value": 2.7, "unit": "bar"}
